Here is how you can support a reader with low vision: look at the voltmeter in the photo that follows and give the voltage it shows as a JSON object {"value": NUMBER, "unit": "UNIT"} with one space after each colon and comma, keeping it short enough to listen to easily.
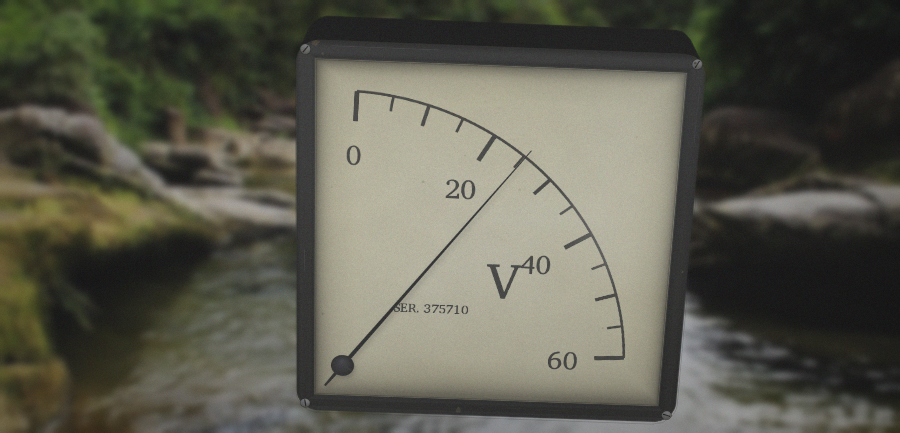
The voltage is {"value": 25, "unit": "V"}
